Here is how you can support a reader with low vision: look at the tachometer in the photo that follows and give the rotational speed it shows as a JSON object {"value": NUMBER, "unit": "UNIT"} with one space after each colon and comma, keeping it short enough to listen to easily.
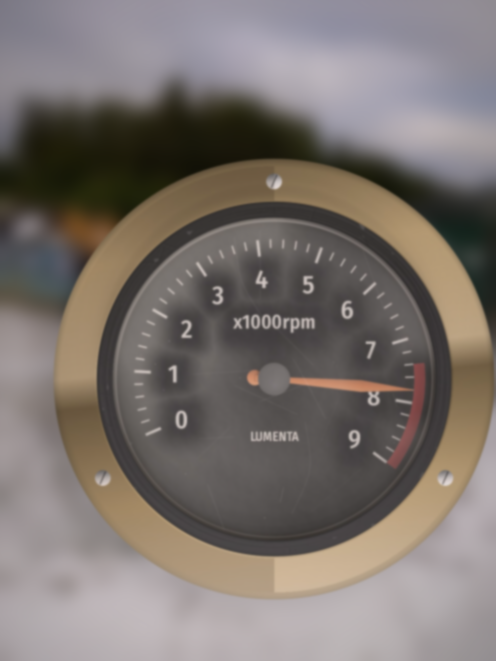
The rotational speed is {"value": 7800, "unit": "rpm"}
